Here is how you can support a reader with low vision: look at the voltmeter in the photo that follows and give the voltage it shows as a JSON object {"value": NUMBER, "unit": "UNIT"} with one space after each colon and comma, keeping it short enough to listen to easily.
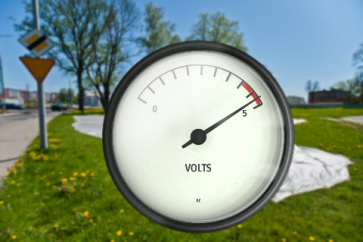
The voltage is {"value": 4.75, "unit": "V"}
